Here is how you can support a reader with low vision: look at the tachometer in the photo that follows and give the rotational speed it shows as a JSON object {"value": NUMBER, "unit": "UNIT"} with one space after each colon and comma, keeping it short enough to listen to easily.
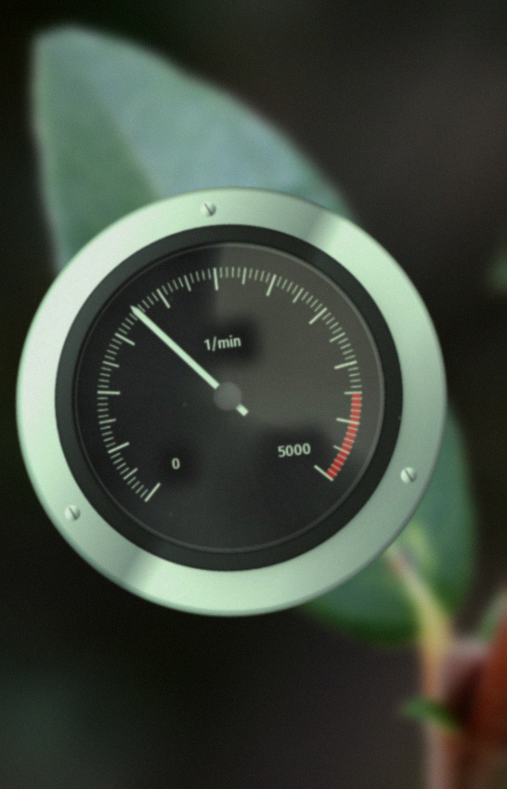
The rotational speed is {"value": 1750, "unit": "rpm"}
